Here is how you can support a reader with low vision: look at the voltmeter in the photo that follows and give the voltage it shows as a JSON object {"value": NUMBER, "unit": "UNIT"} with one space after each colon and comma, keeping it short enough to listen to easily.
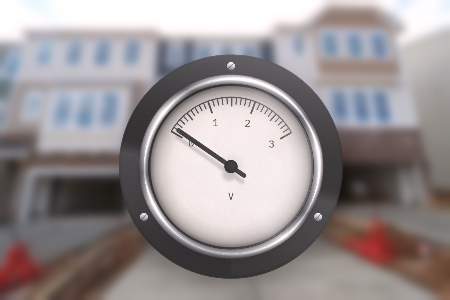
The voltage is {"value": 0.1, "unit": "V"}
